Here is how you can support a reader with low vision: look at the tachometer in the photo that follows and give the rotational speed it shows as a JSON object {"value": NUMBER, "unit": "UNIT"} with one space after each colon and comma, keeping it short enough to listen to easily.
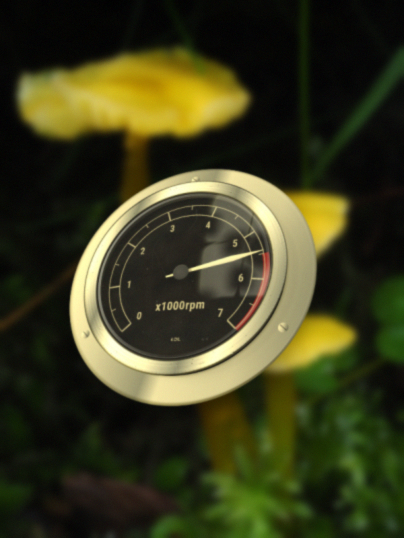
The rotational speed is {"value": 5500, "unit": "rpm"}
